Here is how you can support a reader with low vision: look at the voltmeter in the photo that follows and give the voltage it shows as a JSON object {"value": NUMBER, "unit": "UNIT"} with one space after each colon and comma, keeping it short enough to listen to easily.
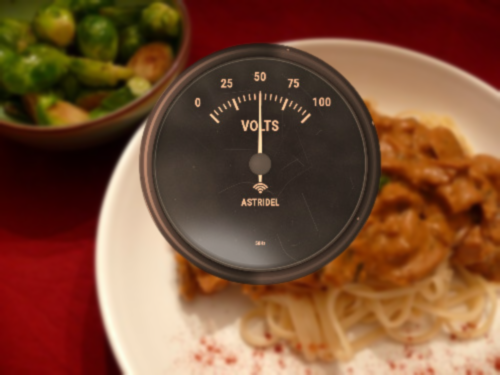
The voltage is {"value": 50, "unit": "V"}
